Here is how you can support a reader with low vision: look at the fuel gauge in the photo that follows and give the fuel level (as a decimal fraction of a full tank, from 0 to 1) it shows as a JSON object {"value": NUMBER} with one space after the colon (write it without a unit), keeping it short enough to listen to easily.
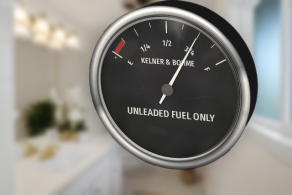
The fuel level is {"value": 0.75}
